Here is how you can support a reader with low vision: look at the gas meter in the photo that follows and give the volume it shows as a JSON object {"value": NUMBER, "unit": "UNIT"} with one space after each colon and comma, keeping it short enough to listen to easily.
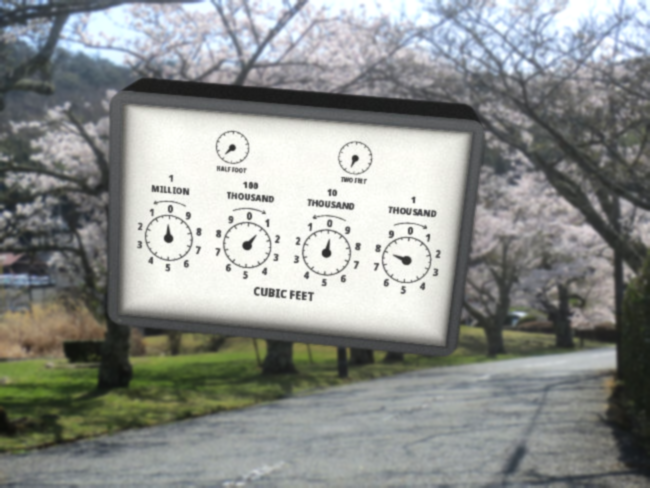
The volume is {"value": 9800, "unit": "ft³"}
